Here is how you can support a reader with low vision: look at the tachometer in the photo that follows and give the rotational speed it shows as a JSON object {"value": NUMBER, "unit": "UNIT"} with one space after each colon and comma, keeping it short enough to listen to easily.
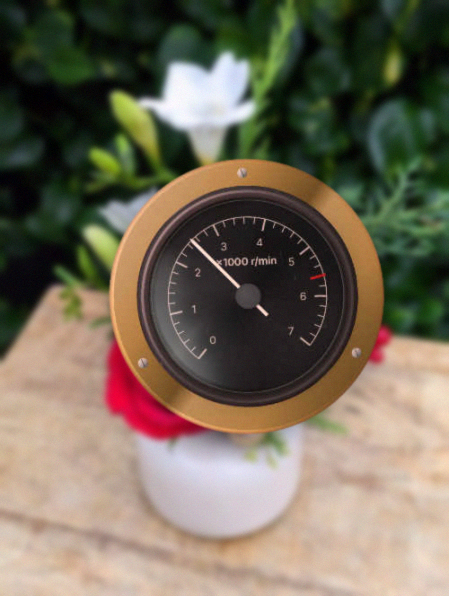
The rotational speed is {"value": 2500, "unit": "rpm"}
